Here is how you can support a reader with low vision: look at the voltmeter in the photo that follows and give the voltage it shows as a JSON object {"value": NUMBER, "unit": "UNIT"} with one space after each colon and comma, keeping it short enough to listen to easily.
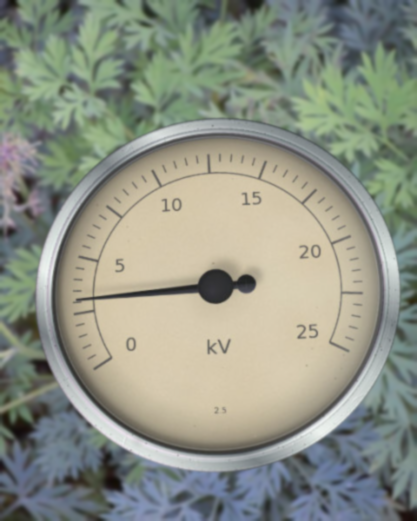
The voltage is {"value": 3, "unit": "kV"}
